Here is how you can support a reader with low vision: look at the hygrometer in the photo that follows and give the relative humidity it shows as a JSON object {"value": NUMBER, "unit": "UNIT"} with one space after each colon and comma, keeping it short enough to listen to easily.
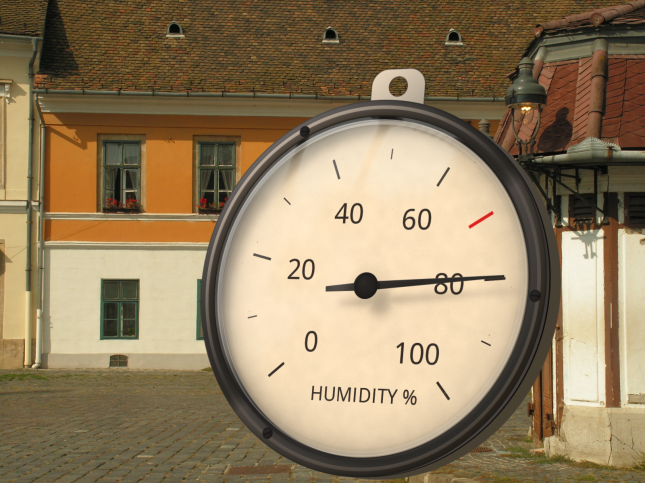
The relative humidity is {"value": 80, "unit": "%"}
